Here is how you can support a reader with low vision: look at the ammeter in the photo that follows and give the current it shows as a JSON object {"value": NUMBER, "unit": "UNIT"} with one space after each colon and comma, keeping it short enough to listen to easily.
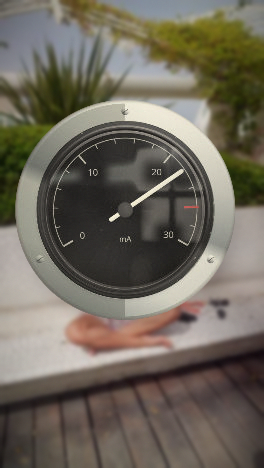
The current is {"value": 22, "unit": "mA"}
